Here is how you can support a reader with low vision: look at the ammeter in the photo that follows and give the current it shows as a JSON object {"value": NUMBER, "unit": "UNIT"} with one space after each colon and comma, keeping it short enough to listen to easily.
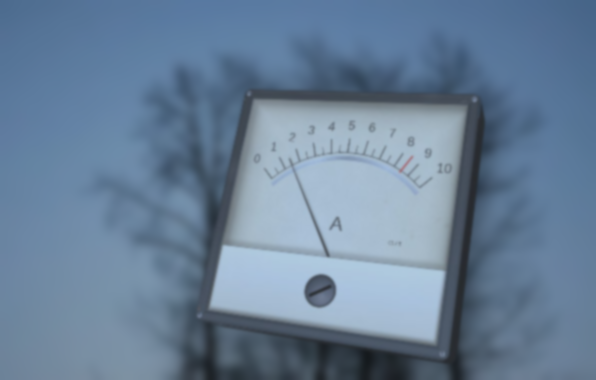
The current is {"value": 1.5, "unit": "A"}
